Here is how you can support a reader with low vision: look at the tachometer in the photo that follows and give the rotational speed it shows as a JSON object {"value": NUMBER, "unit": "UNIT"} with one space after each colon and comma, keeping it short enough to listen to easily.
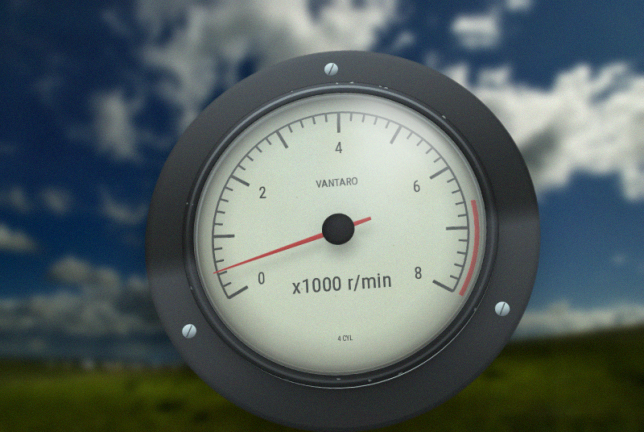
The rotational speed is {"value": 400, "unit": "rpm"}
